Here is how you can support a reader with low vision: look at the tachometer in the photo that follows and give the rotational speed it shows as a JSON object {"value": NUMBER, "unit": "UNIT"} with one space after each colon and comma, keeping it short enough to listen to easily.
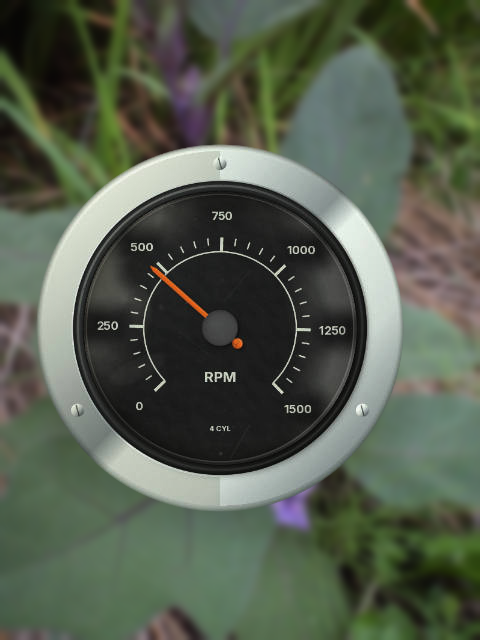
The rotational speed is {"value": 475, "unit": "rpm"}
